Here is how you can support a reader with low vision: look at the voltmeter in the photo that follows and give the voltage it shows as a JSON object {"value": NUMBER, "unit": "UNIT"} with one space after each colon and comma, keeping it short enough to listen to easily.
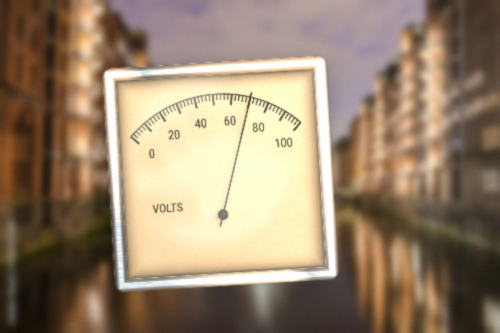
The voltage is {"value": 70, "unit": "V"}
